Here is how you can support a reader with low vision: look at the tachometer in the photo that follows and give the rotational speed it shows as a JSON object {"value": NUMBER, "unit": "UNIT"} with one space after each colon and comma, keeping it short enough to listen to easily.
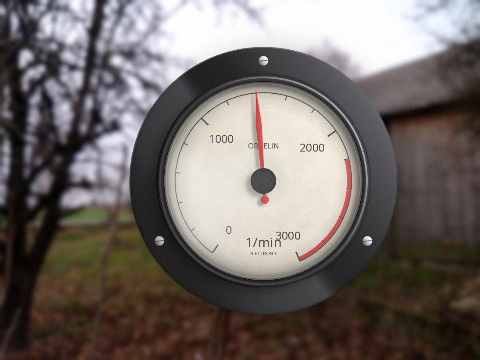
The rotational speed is {"value": 1400, "unit": "rpm"}
